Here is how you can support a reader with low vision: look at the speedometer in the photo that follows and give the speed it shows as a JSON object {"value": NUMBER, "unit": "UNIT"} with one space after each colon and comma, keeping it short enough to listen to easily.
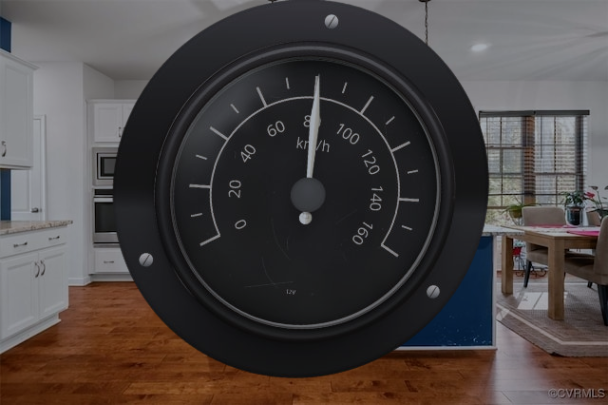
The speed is {"value": 80, "unit": "km/h"}
